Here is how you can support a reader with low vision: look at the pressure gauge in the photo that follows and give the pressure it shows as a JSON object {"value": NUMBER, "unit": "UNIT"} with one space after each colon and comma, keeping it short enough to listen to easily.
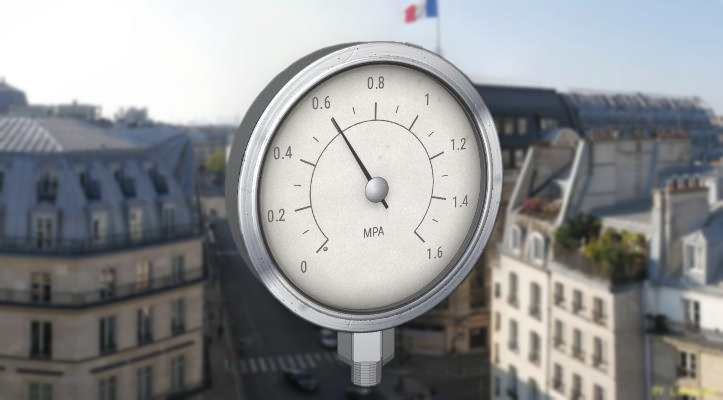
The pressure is {"value": 0.6, "unit": "MPa"}
